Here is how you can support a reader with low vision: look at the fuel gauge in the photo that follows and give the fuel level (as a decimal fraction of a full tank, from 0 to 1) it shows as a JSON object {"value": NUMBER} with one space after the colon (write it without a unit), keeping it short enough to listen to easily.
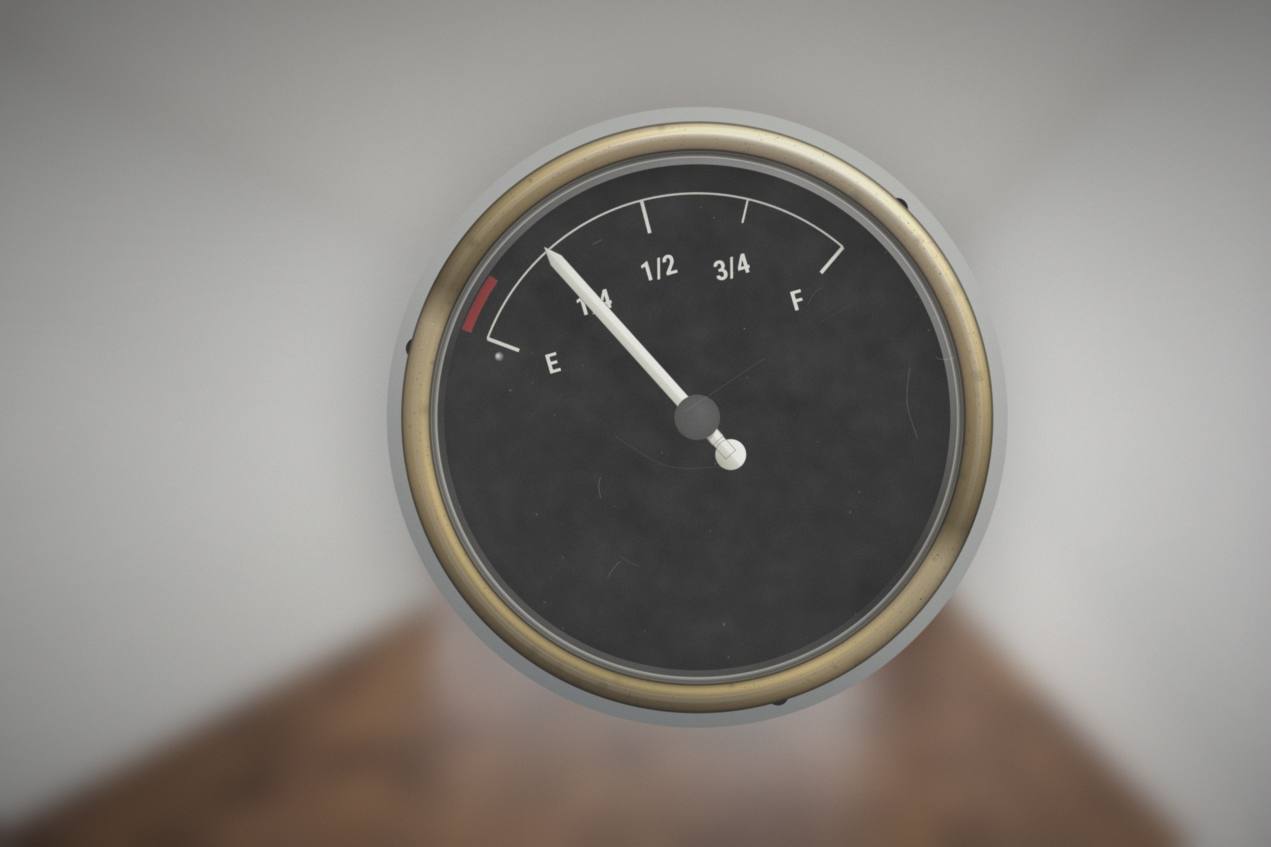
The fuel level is {"value": 0.25}
